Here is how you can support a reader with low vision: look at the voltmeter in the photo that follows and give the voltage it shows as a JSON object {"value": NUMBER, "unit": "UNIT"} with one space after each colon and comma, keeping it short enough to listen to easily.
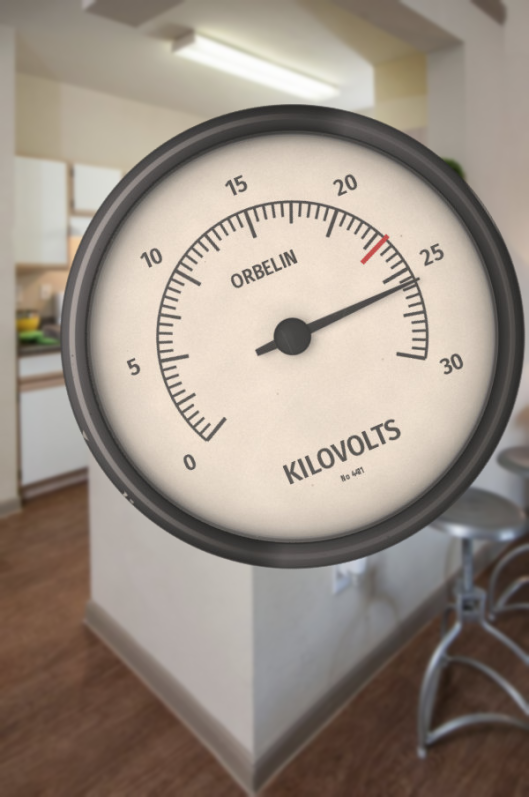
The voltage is {"value": 25.75, "unit": "kV"}
